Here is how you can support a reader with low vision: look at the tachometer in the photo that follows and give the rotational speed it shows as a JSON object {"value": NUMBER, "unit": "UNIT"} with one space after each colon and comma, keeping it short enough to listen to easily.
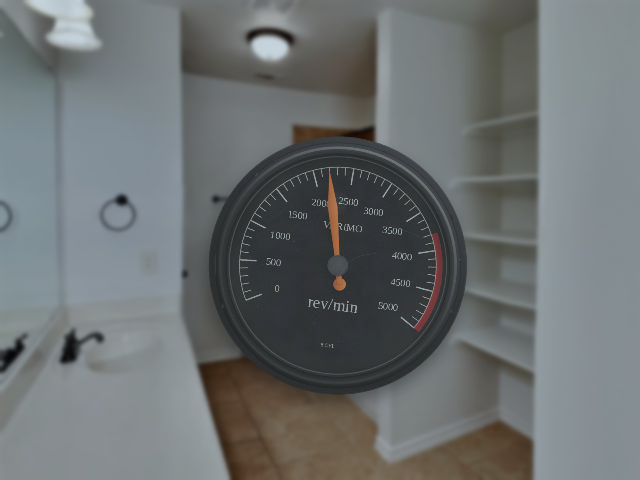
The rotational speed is {"value": 2200, "unit": "rpm"}
